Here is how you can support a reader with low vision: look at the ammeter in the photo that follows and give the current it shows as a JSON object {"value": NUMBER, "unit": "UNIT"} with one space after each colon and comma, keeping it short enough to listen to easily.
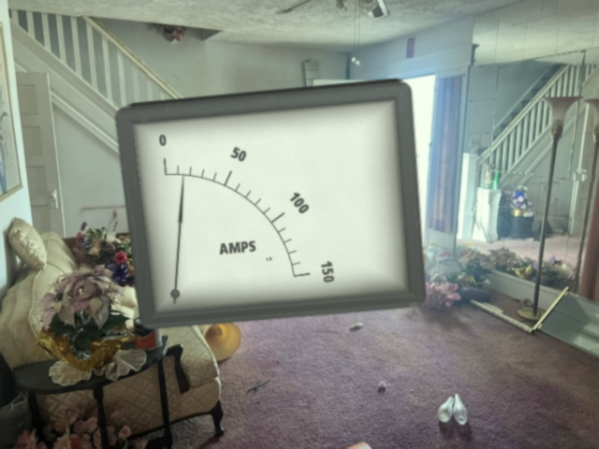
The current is {"value": 15, "unit": "A"}
